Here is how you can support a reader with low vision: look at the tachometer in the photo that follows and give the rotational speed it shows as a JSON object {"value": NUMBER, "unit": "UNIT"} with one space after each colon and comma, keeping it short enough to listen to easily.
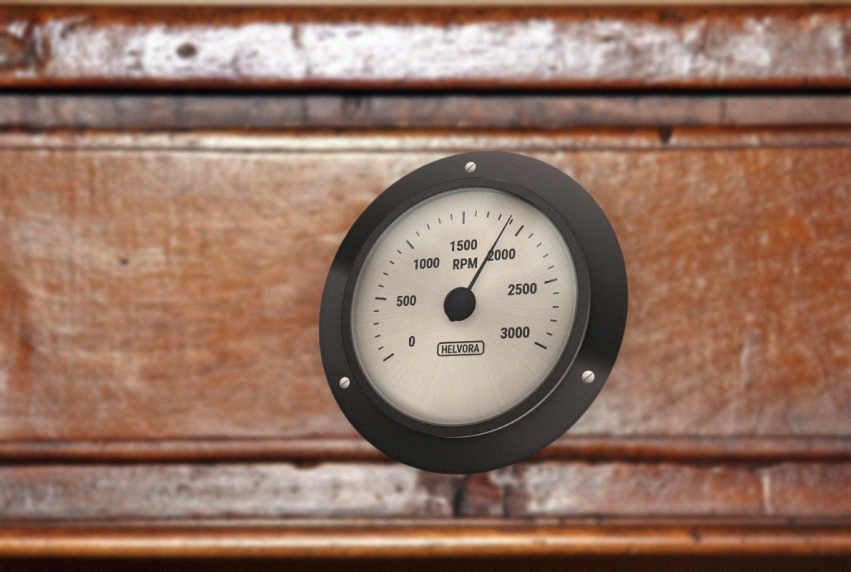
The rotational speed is {"value": 1900, "unit": "rpm"}
